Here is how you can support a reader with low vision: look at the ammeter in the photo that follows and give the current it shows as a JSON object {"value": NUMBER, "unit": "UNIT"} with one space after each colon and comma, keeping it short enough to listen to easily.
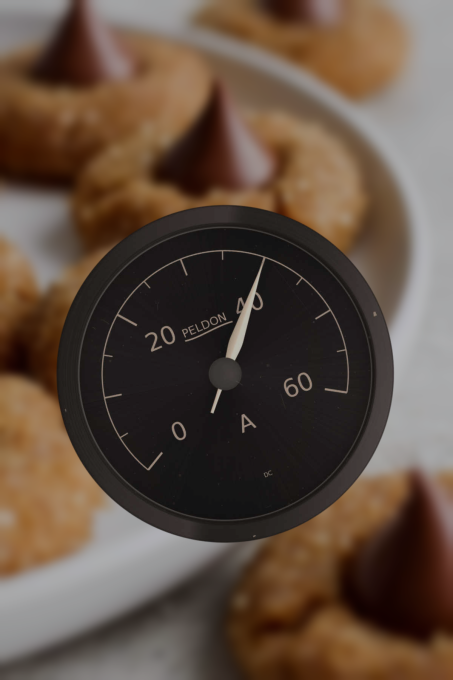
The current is {"value": 40, "unit": "A"}
